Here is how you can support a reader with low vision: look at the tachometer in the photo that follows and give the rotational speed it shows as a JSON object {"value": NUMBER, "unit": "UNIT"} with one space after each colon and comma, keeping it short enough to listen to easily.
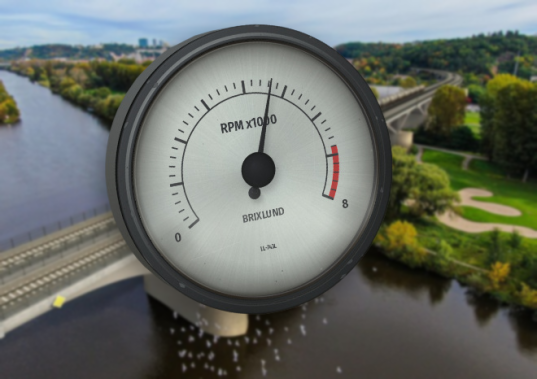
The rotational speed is {"value": 4600, "unit": "rpm"}
